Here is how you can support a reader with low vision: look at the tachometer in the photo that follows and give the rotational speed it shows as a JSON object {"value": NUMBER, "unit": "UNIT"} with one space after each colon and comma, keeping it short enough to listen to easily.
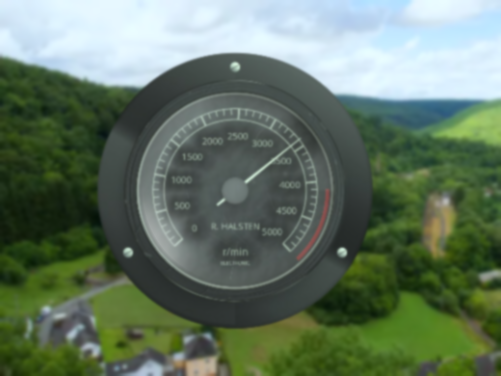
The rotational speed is {"value": 3400, "unit": "rpm"}
